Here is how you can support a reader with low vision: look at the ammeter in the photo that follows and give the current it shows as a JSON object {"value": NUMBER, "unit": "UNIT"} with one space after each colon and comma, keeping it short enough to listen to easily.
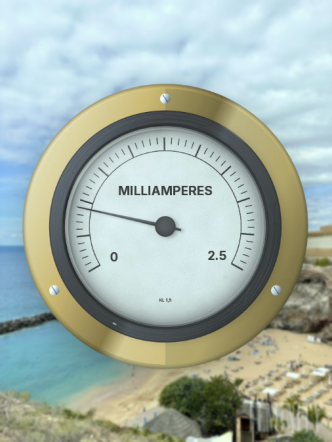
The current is {"value": 0.45, "unit": "mA"}
